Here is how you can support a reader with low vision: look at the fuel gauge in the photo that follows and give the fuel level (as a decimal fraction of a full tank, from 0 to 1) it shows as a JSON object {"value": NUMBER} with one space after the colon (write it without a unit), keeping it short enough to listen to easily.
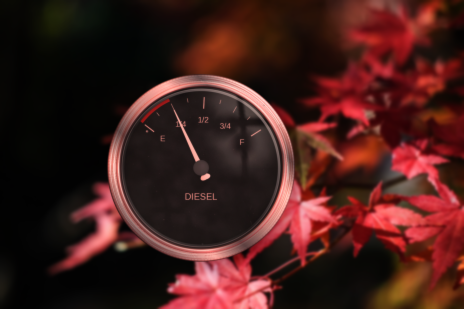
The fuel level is {"value": 0.25}
